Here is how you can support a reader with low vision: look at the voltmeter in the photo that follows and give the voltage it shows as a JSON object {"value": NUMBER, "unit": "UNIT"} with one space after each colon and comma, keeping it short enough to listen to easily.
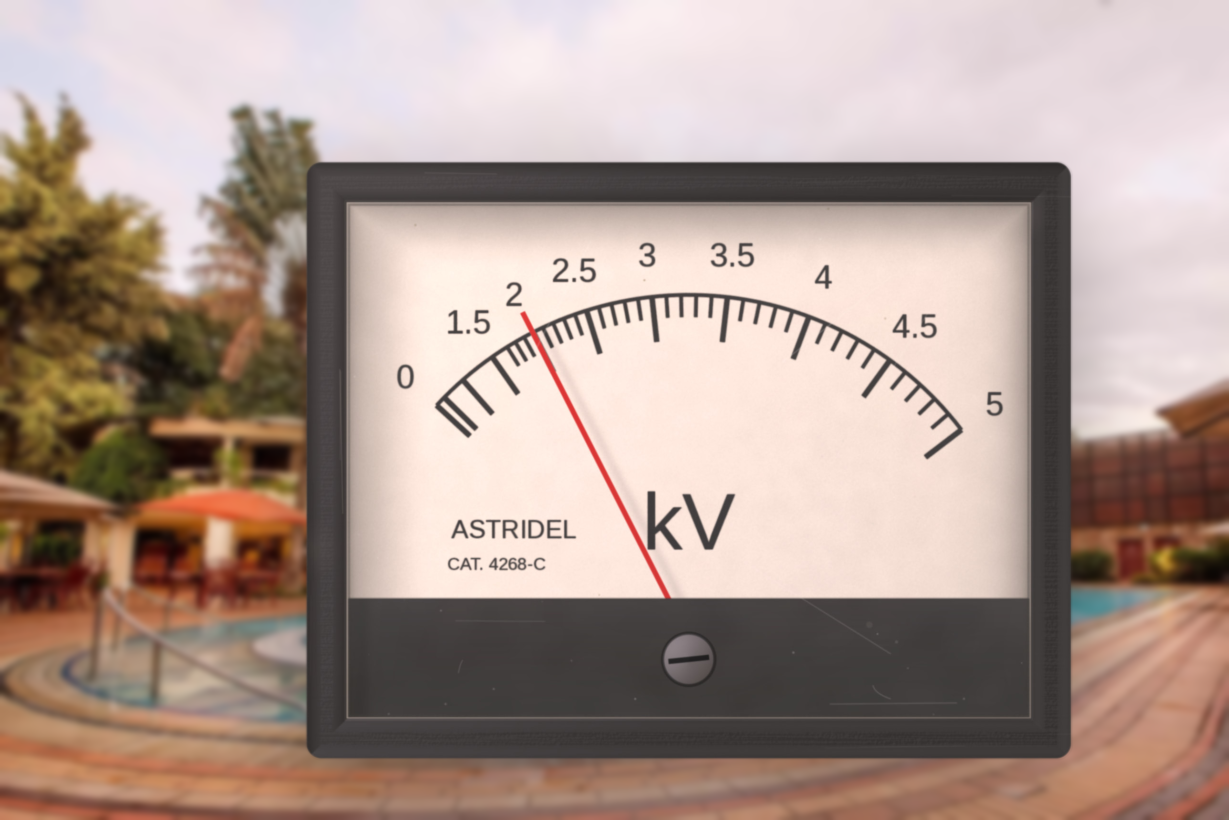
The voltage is {"value": 2, "unit": "kV"}
